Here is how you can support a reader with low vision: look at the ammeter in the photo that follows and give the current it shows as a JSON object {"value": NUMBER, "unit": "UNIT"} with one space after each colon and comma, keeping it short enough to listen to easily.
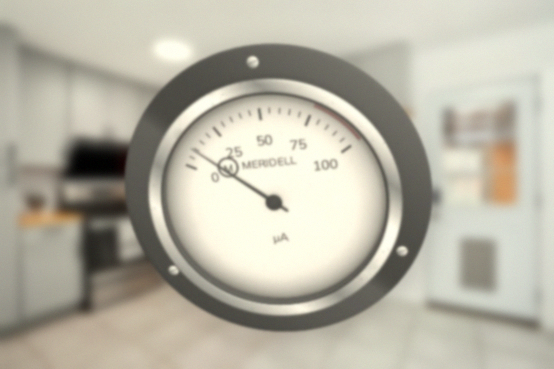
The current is {"value": 10, "unit": "µA"}
